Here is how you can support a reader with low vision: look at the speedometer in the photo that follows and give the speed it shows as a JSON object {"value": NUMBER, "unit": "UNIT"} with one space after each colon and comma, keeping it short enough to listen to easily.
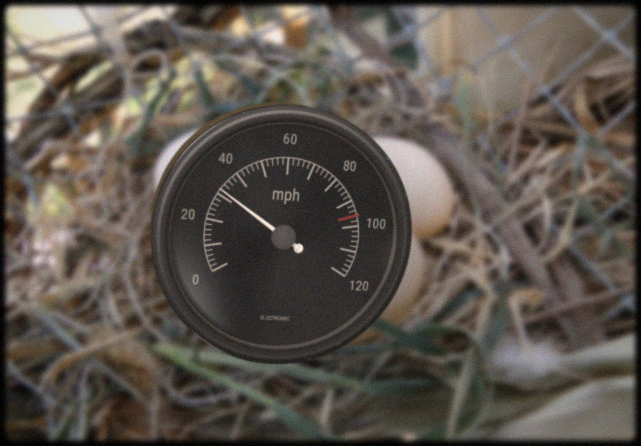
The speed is {"value": 32, "unit": "mph"}
